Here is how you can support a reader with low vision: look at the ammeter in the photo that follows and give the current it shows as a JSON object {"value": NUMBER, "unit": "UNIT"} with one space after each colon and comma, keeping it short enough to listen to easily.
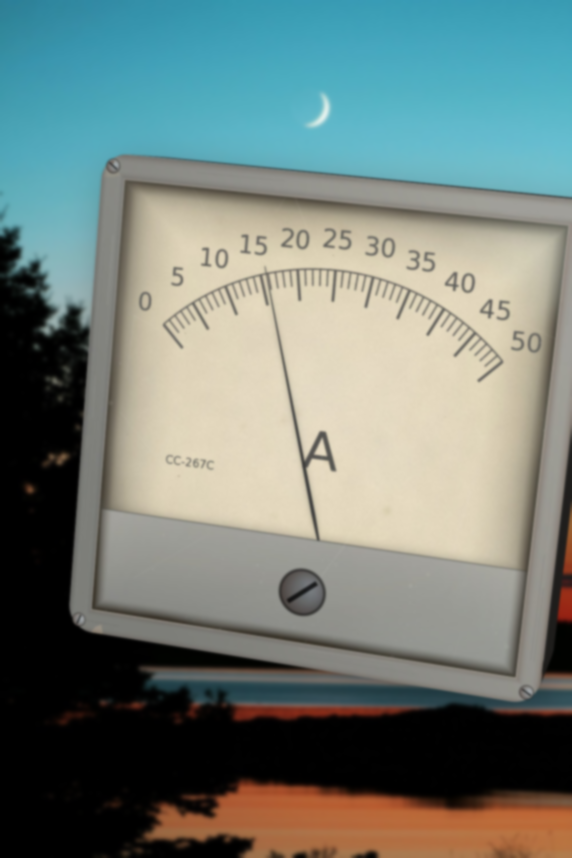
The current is {"value": 16, "unit": "A"}
